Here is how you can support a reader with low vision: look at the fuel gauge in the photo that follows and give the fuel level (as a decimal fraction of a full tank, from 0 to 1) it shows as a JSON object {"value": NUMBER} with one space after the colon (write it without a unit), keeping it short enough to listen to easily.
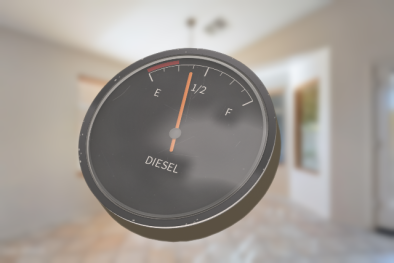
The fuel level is {"value": 0.375}
